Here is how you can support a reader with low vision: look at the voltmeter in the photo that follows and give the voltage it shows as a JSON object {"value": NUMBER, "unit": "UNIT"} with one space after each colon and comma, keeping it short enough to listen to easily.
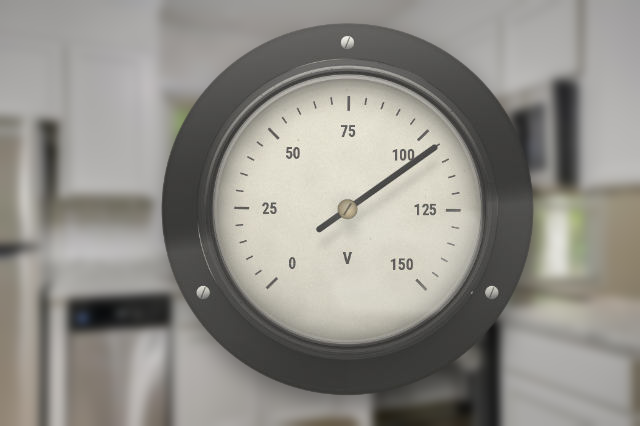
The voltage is {"value": 105, "unit": "V"}
